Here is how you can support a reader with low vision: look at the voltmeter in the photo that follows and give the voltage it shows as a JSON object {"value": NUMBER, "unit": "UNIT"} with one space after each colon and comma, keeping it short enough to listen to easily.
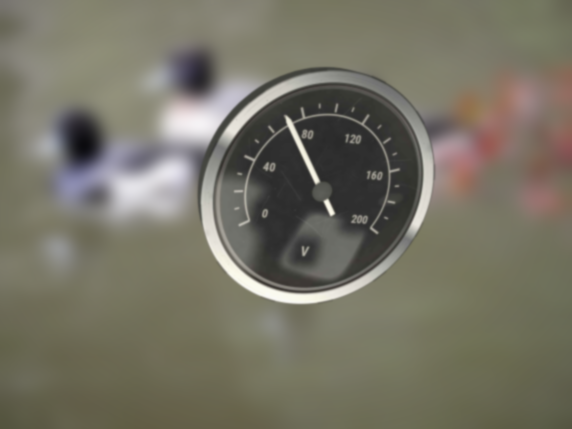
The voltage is {"value": 70, "unit": "V"}
